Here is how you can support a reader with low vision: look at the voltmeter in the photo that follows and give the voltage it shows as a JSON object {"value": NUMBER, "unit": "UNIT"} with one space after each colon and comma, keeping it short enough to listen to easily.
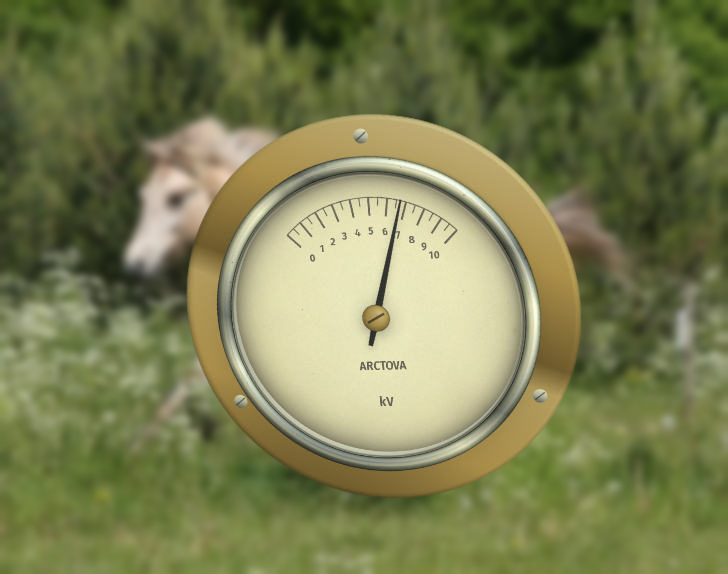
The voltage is {"value": 6.75, "unit": "kV"}
